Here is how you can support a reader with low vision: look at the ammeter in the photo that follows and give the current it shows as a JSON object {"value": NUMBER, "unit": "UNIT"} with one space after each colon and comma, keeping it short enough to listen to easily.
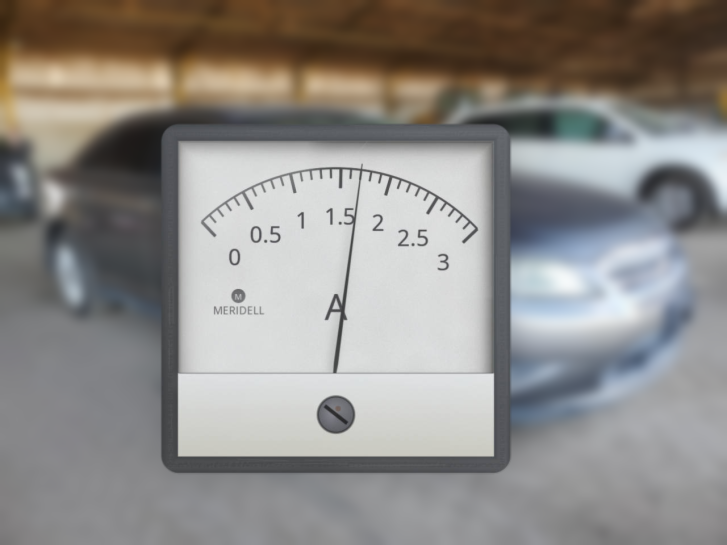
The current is {"value": 1.7, "unit": "A"}
